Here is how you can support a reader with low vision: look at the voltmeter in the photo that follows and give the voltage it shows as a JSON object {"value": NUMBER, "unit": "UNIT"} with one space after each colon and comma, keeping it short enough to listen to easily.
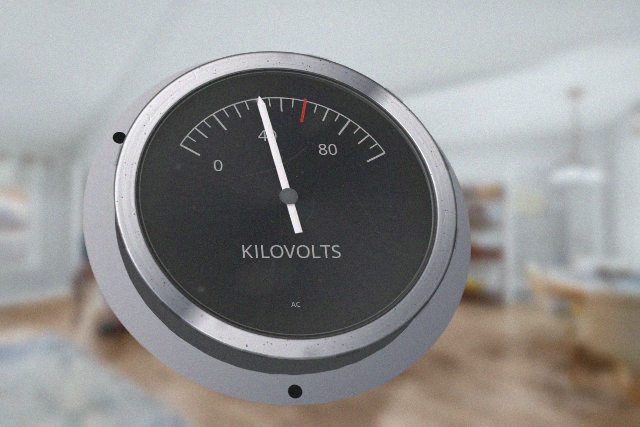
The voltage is {"value": 40, "unit": "kV"}
